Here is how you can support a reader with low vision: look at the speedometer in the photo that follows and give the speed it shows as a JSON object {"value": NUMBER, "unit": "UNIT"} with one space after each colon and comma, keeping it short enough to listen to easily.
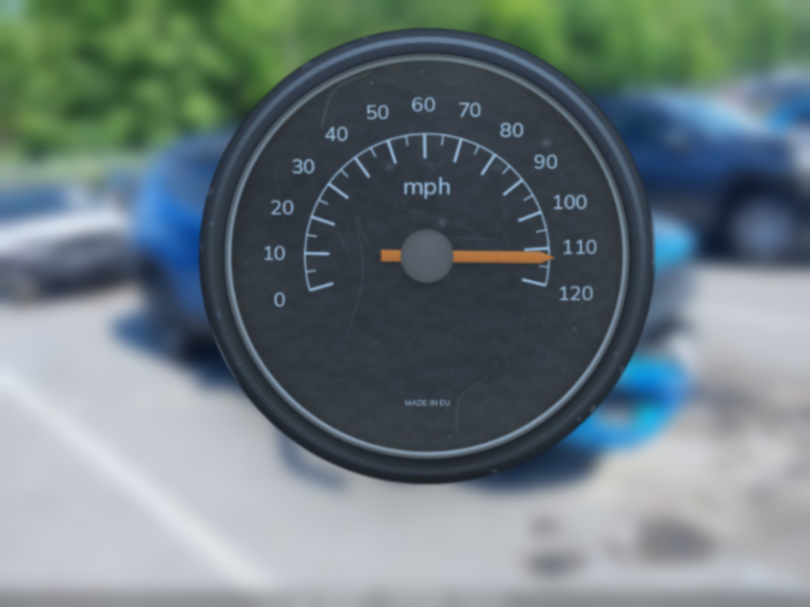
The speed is {"value": 112.5, "unit": "mph"}
